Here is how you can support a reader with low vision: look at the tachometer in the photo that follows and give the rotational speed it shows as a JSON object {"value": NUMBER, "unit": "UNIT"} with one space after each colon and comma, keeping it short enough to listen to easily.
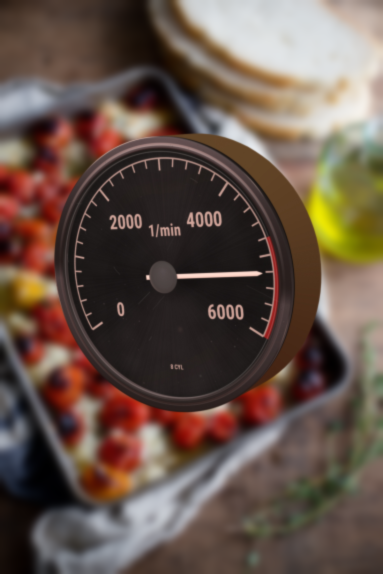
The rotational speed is {"value": 5200, "unit": "rpm"}
